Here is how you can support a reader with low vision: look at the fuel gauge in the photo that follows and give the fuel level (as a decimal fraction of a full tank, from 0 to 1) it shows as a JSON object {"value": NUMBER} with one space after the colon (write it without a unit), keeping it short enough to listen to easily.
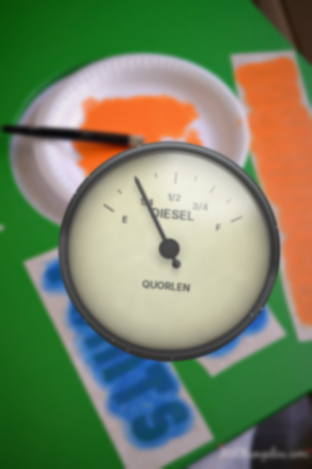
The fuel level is {"value": 0.25}
